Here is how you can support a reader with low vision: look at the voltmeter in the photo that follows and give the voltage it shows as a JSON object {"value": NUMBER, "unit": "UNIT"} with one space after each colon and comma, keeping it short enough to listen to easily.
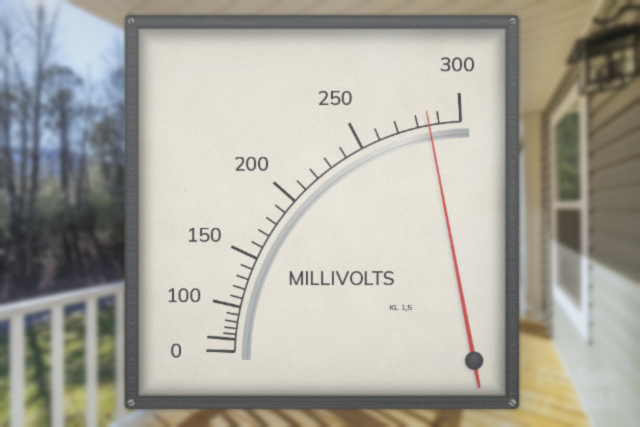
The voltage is {"value": 285, "unit": "mV"}
